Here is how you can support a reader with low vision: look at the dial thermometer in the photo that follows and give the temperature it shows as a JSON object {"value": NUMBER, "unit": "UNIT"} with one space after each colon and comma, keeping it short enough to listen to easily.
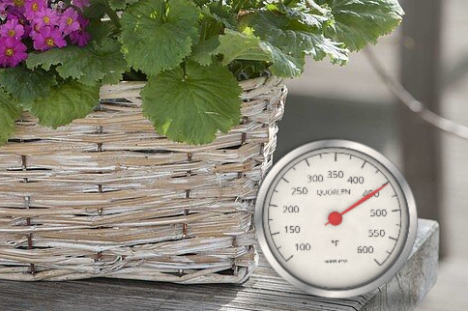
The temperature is {"value": 450, "unit": "°F"}
